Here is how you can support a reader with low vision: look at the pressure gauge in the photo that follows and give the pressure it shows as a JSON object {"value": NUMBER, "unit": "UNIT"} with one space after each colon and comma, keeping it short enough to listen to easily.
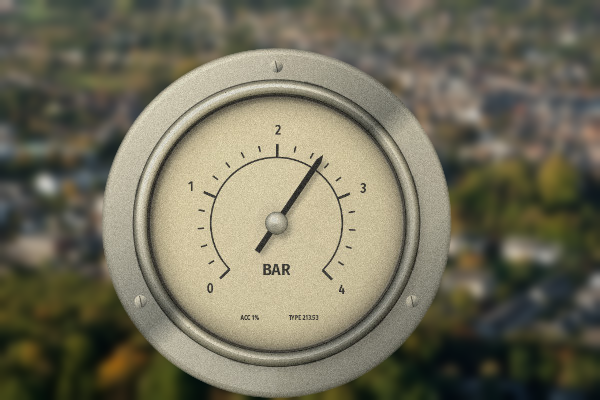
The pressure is {"value": 2.5, "unit": "bar"}
